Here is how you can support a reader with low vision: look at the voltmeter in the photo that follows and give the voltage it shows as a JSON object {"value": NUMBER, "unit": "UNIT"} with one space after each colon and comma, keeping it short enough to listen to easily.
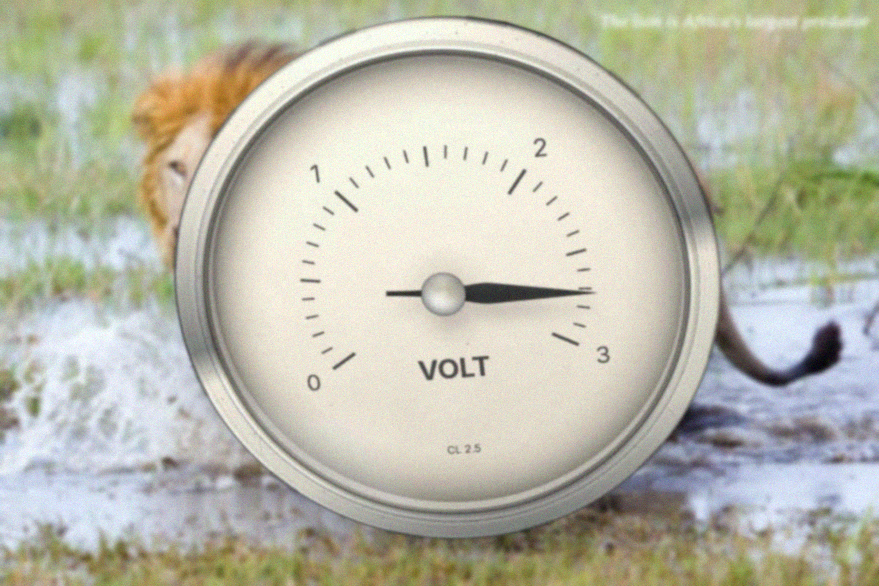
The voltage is {"value": 2.7, "unit": "V"}
